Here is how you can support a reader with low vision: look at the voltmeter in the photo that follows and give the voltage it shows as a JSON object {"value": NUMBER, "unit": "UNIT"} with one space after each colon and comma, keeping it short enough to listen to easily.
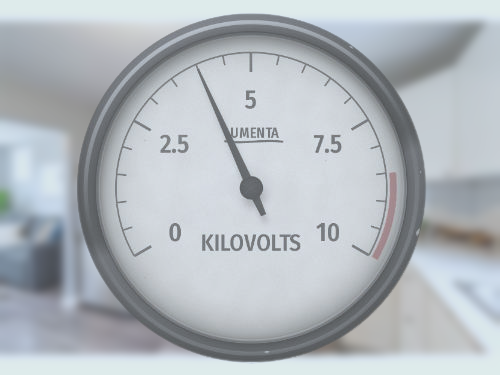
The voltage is {"value": 4, "unit": "kV"}
